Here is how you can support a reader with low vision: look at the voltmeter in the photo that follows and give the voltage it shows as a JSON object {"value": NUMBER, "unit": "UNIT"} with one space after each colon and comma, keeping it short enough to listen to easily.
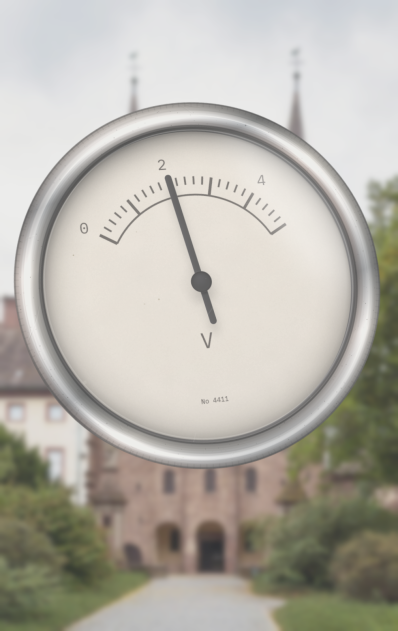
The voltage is {"value": 2, "unit": "V"}
